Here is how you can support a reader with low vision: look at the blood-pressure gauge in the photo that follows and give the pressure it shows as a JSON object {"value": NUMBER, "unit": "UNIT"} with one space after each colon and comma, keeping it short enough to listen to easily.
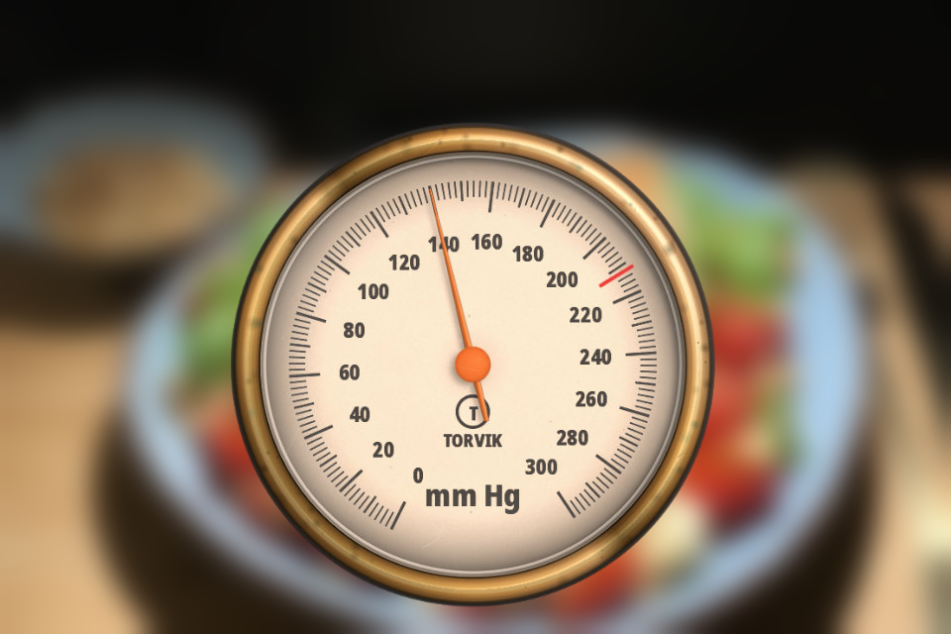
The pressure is {"value": 140, "unit": "mmHg"}
